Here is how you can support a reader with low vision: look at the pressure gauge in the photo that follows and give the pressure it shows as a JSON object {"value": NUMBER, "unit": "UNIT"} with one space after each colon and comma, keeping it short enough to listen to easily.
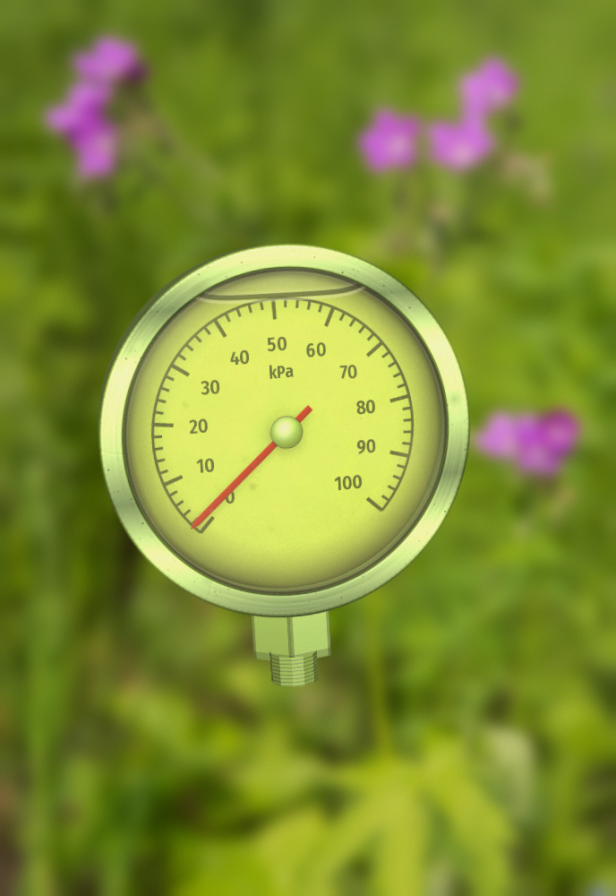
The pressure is {"value": 2, "unit": "kPa"}
